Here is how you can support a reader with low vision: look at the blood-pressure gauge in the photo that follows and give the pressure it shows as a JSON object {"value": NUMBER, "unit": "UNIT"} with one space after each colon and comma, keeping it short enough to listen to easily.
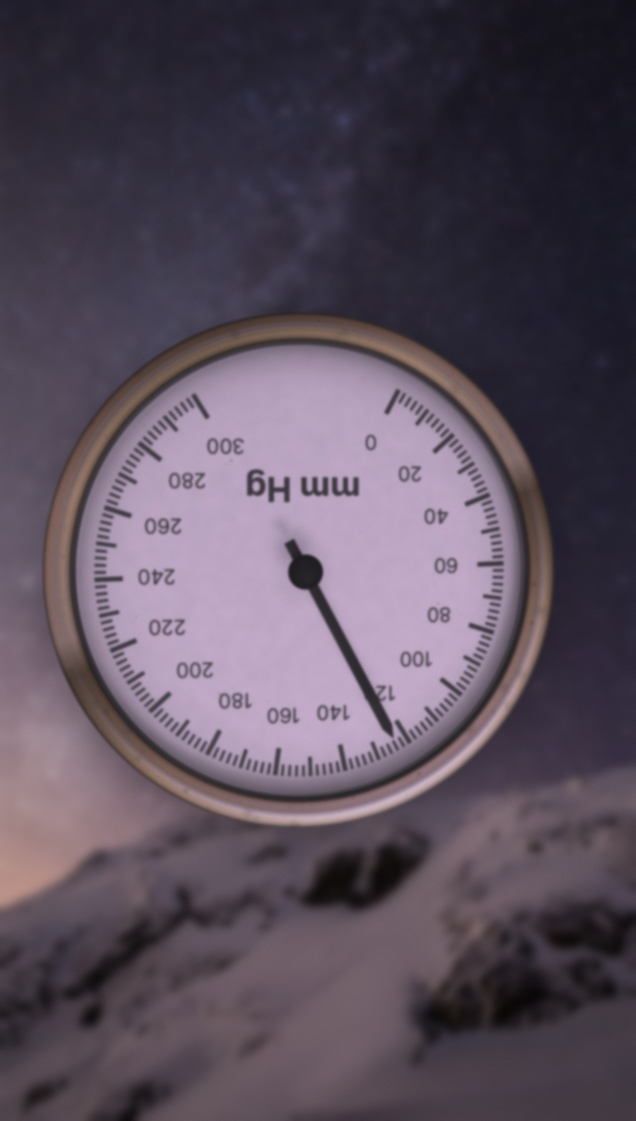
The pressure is {"value": 124, "unit": "mmHg"}
